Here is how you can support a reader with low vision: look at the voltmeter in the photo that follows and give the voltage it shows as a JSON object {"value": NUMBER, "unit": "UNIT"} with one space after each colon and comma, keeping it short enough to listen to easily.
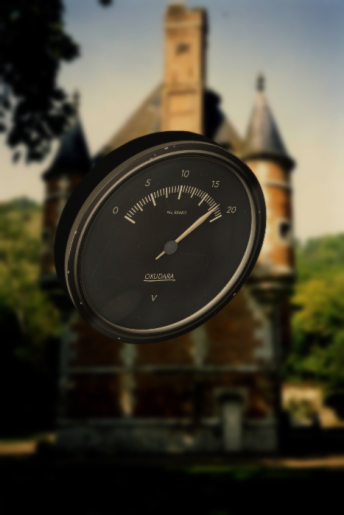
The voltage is {"value": 17.5, "unit": "V"}
